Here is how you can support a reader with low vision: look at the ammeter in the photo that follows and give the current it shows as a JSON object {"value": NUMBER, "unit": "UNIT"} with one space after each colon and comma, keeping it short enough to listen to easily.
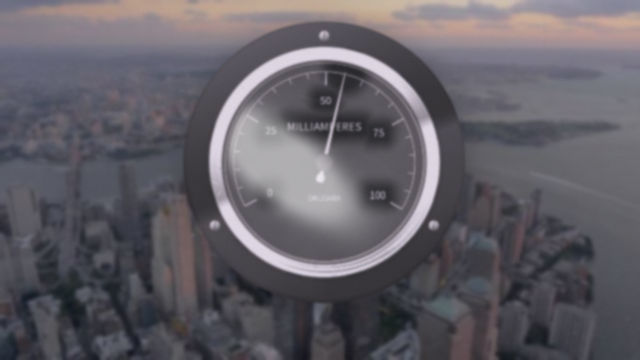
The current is {"value": 55, "unit": "mA"}
